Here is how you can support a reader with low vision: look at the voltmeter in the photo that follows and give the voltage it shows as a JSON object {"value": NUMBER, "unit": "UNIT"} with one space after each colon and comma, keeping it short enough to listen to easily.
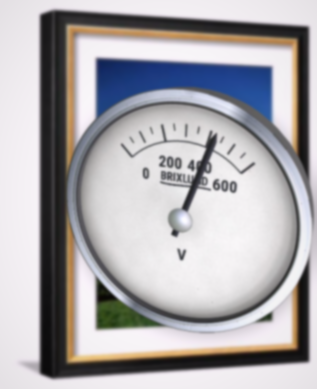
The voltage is {"value": 425, "unit": "V"}
